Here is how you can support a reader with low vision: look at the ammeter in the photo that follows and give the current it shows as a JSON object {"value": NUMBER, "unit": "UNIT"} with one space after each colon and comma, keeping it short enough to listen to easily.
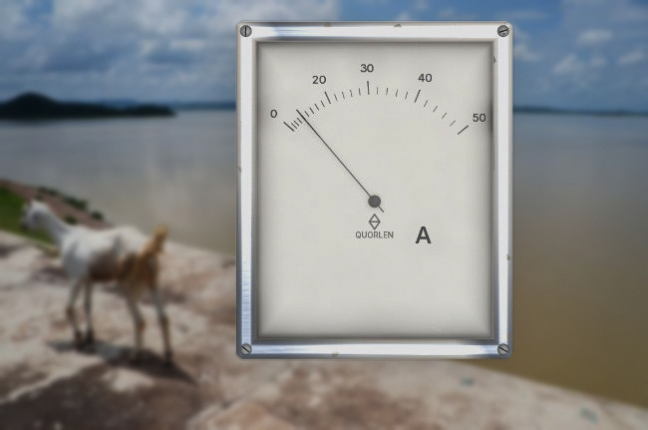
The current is {"value": 10, "unit": "A"}
